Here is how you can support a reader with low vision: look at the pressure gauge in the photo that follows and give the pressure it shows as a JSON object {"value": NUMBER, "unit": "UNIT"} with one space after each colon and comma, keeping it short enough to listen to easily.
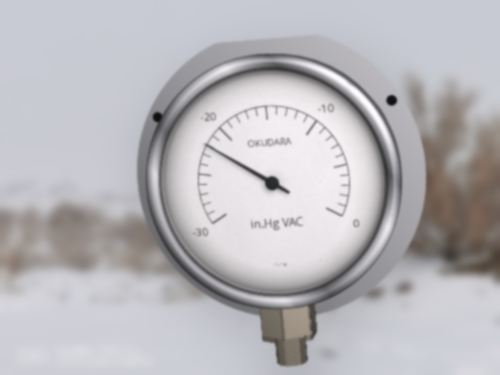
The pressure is {"value": -22, "unit": "inHg"}
